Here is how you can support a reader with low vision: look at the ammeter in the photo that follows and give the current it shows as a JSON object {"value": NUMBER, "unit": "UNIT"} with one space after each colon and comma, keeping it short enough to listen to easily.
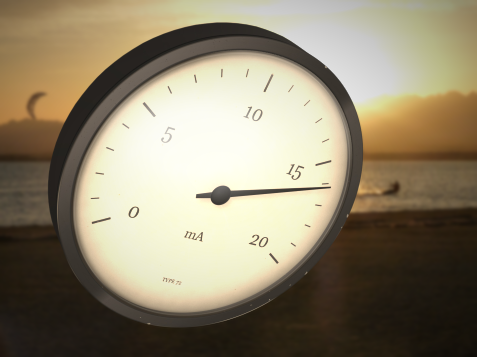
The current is {"value": 16, "unit": "mA"}
